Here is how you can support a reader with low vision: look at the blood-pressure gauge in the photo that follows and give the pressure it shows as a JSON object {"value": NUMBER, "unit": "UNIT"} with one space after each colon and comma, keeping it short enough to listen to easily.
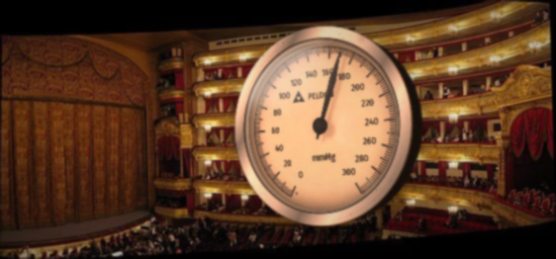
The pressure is {"value": 170, "unit": "mmHg"}
